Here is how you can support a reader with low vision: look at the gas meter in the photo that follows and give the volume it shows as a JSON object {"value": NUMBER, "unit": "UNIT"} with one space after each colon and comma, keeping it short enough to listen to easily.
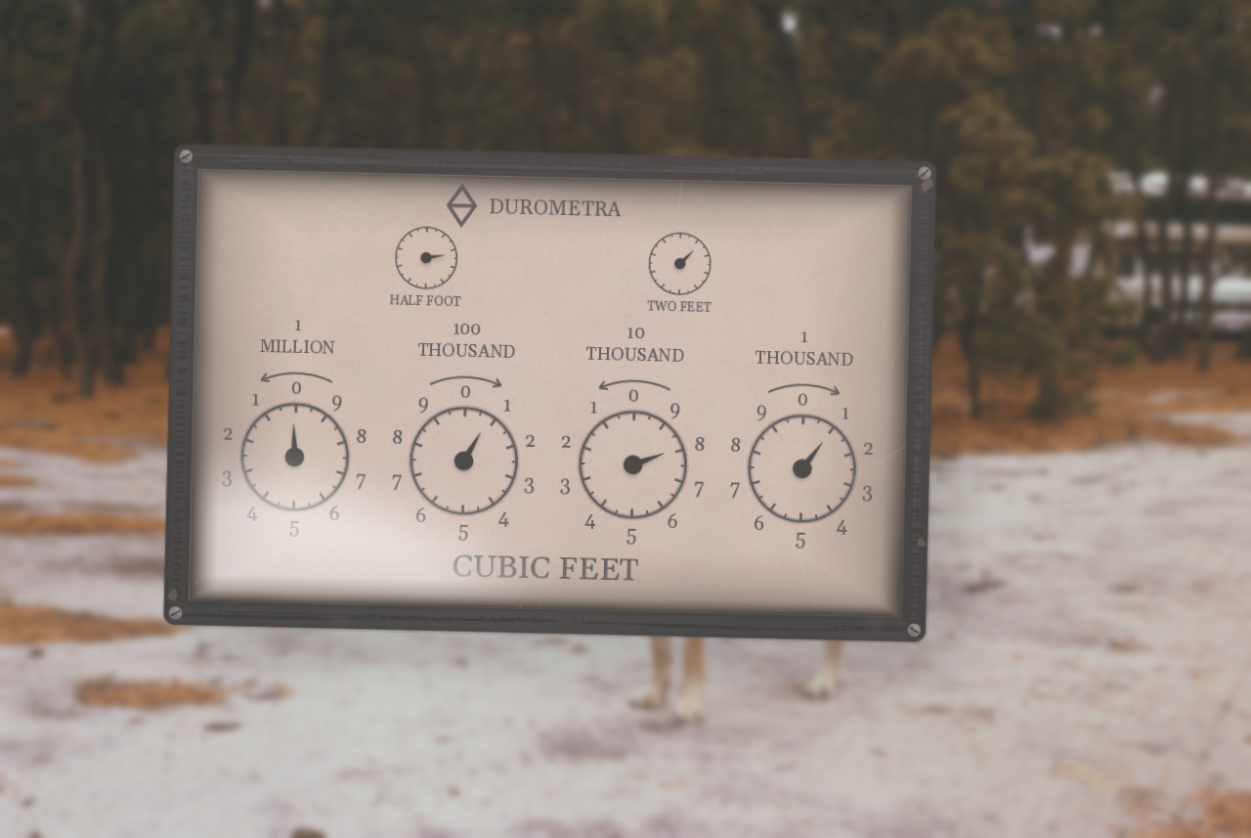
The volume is {"value": 8100, "unit": "ft³"}
